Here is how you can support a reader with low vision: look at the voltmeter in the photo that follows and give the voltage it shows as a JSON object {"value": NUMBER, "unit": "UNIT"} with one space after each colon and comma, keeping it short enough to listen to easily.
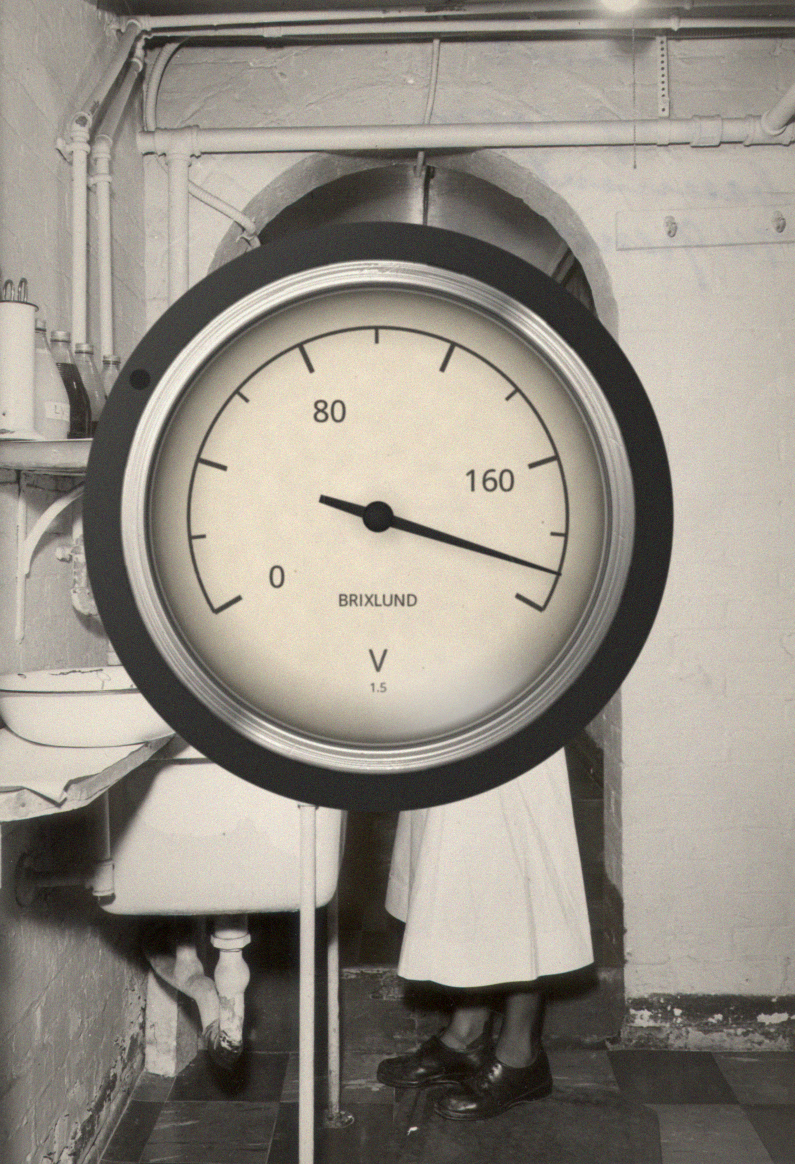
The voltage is {"value": 190, "unit": "V"}
